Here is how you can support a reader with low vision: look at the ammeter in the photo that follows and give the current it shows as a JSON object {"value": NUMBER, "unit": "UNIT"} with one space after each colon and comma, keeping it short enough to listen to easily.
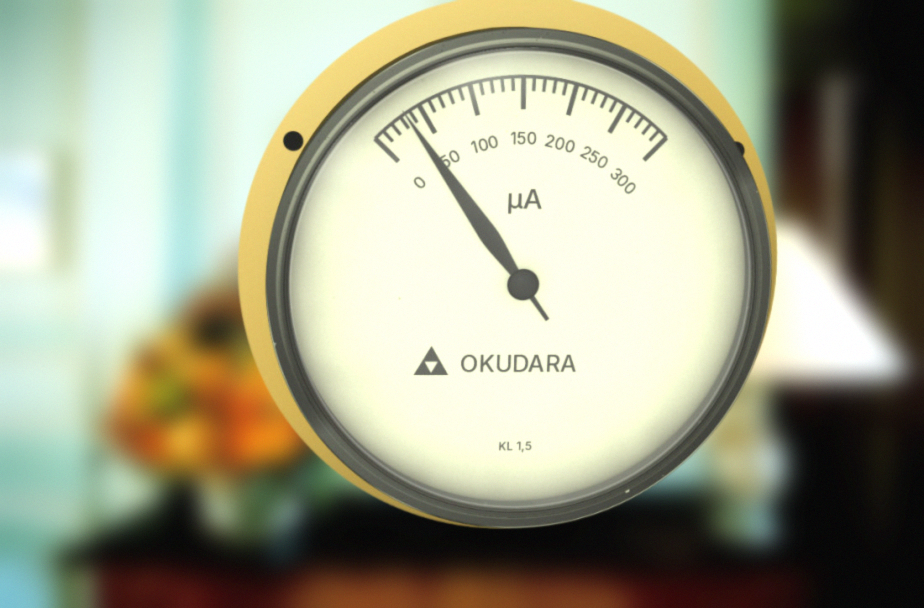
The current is {"value": 35, "unit": "µA"}
